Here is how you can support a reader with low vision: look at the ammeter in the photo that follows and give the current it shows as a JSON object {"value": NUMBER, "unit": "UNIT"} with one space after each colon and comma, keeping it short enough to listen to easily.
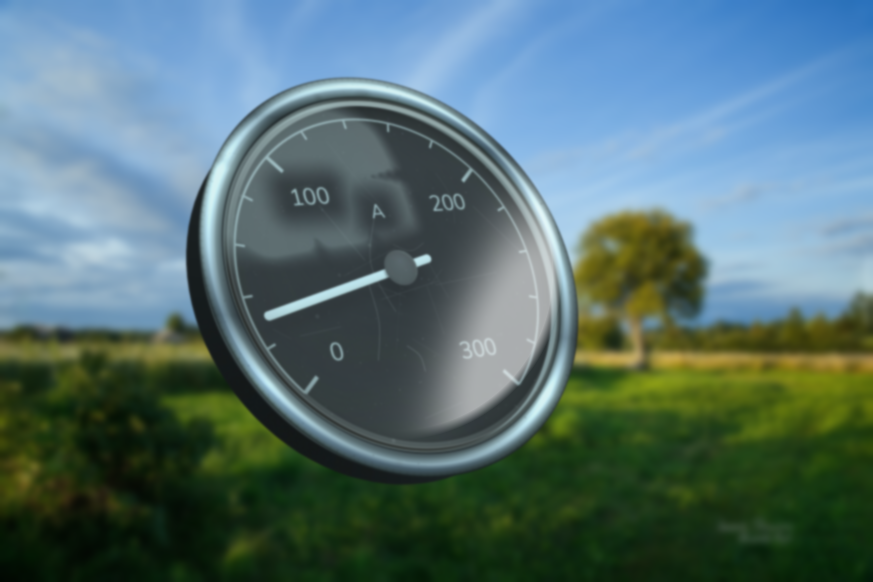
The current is {"value": 30, "unit": "A"}
